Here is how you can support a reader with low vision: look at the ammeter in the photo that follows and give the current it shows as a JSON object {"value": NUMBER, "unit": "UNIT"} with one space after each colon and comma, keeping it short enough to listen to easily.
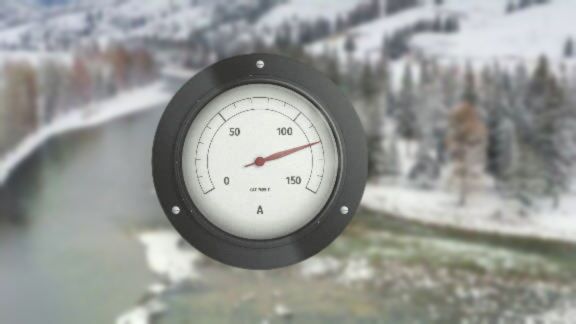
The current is {"value": 120, "unit": "A"}
